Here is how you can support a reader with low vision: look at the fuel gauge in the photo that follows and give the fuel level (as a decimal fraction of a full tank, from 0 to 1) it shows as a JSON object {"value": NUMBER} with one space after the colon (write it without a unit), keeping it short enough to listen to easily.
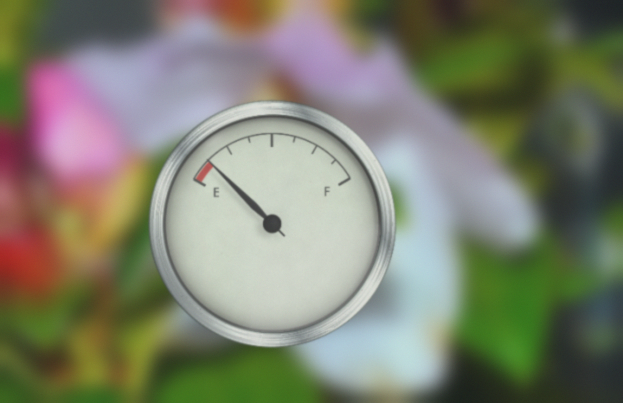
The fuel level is {"value": 0.125}
